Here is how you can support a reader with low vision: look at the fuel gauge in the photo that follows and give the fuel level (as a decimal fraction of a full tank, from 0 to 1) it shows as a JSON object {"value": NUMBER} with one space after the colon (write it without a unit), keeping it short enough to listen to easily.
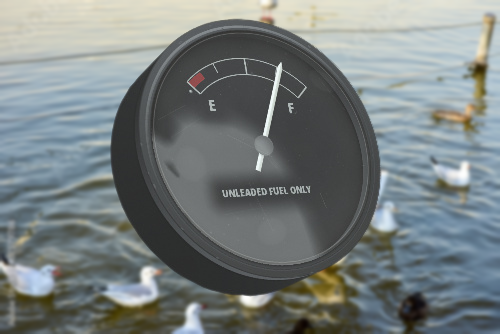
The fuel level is {"value": 0.75}
